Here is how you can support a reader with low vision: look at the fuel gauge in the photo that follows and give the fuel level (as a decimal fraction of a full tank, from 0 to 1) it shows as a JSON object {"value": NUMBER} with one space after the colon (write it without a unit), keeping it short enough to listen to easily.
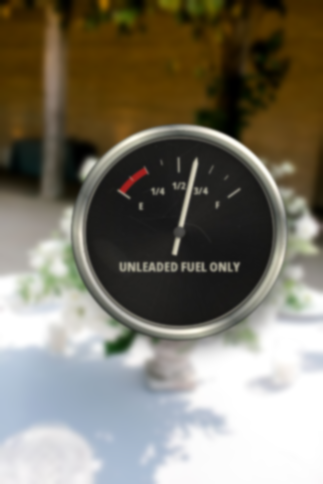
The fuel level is {"value": 0.625}
